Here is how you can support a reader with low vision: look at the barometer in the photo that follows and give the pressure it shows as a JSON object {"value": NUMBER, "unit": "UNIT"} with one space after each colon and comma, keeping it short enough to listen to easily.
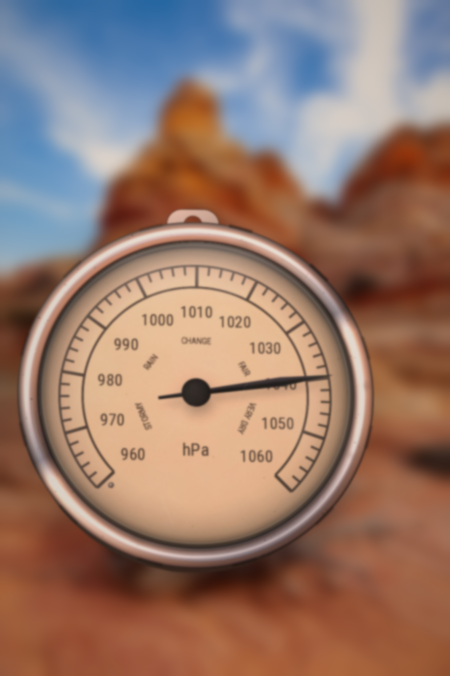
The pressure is {"value": 1040, "unit": "hPa"}
